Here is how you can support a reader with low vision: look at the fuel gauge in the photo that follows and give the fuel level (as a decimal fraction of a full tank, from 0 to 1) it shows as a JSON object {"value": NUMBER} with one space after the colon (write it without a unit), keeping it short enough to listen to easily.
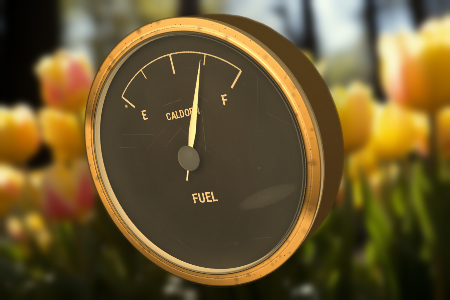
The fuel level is {"value": 0.75}
